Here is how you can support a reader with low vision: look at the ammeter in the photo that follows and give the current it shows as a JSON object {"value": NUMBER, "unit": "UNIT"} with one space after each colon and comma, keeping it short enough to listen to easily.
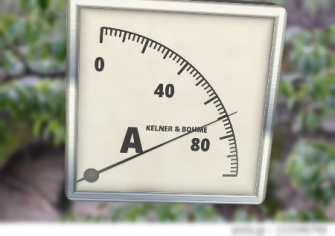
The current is {"value": 70, "unit": "A"}
